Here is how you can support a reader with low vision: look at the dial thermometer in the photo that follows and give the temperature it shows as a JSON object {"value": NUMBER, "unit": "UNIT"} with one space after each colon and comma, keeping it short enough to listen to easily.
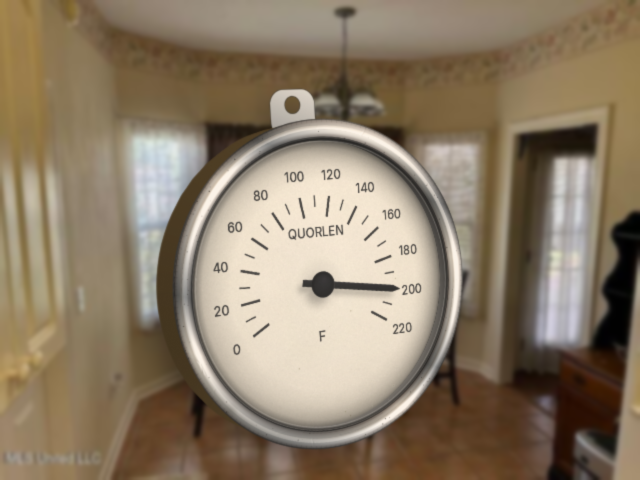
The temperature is {"value": 200, "unit": "°F"}
